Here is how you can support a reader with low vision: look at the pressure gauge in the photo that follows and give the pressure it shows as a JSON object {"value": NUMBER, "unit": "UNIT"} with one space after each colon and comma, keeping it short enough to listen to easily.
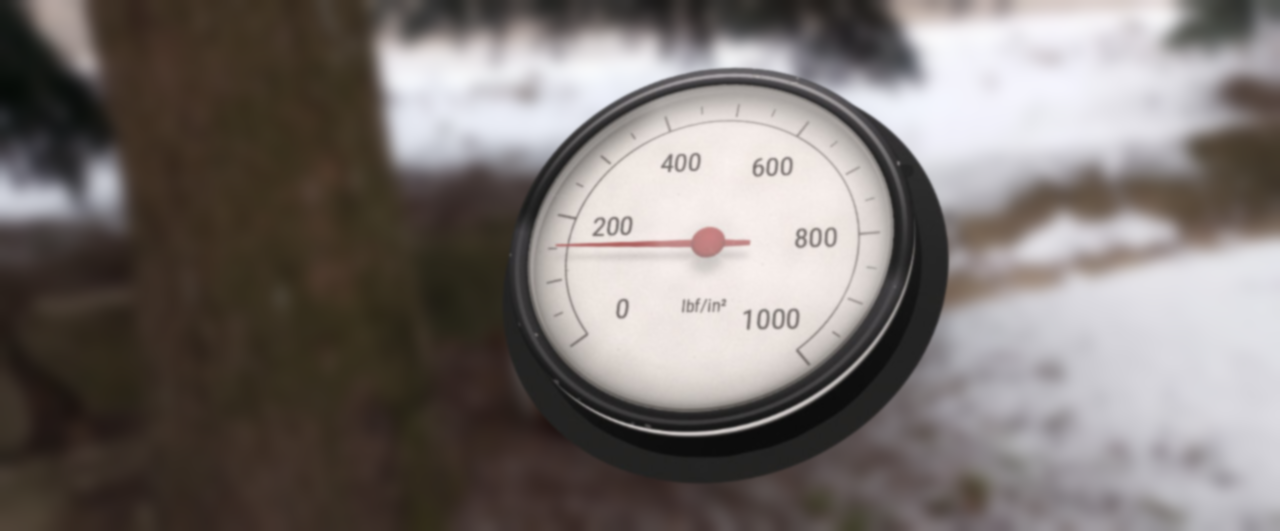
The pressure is {"value": 150, "unit": "psi"}
